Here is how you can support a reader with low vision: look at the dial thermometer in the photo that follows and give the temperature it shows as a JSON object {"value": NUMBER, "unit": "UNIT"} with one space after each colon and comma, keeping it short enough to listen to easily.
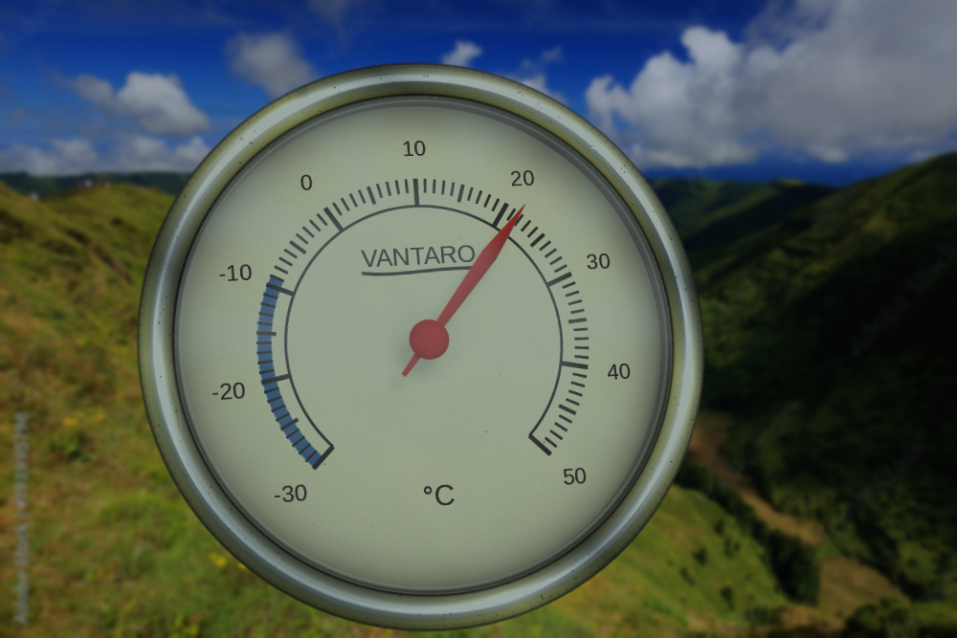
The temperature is {"value": 21.5, "unit": "°C"}
